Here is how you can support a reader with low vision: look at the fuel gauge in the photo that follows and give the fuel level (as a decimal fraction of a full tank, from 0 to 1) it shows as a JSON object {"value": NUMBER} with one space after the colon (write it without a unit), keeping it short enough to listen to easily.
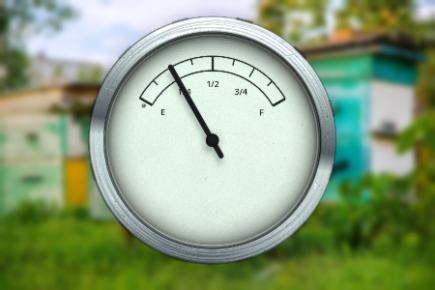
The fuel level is {"value": 0.25}
